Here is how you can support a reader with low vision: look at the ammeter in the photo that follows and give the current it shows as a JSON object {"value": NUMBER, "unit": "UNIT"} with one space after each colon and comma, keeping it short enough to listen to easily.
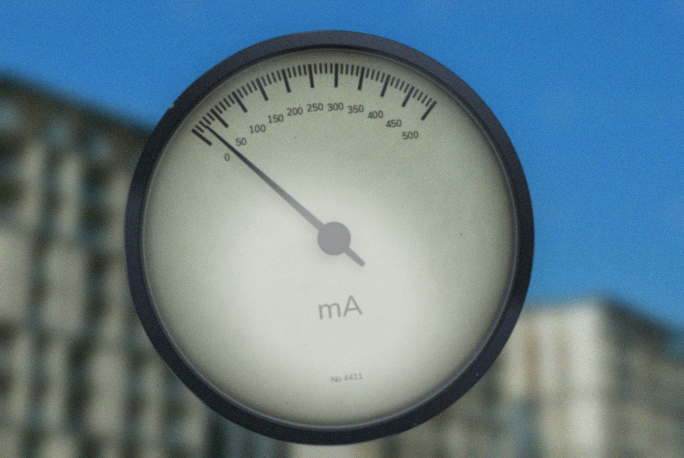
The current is {"value": 20, "unit": "mA"}
